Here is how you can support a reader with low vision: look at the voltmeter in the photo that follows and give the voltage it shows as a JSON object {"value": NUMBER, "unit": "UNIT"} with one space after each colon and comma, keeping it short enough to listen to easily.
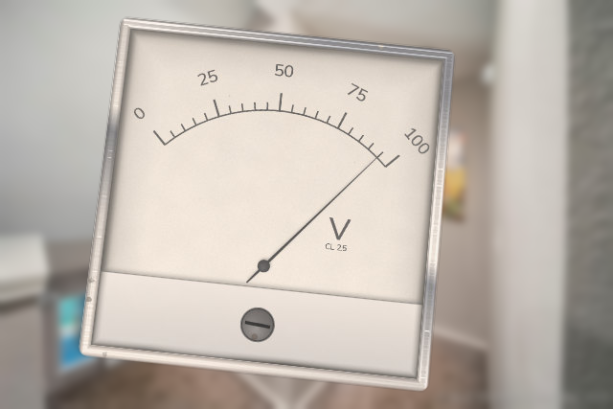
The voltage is {"value": 95, "unit": "V"}
